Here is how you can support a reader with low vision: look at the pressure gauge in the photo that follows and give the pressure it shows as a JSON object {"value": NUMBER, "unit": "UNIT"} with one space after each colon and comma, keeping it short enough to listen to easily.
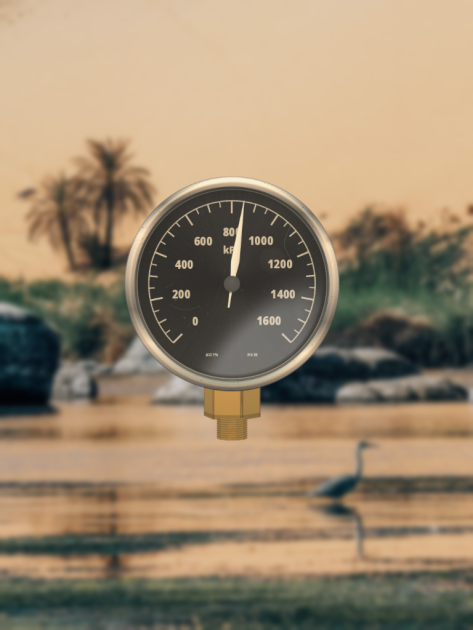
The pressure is {"value": 850, "unit": "kPa"}
